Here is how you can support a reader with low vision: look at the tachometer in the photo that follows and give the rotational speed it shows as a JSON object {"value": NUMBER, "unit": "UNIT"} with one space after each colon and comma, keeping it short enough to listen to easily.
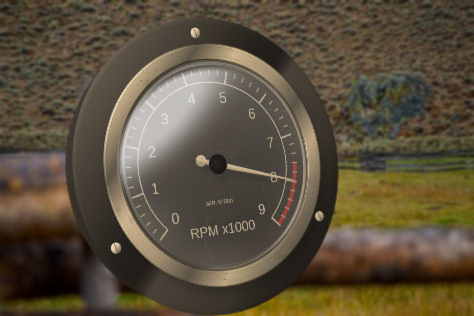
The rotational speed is {"value": 8000, "unit": "rpm"}
